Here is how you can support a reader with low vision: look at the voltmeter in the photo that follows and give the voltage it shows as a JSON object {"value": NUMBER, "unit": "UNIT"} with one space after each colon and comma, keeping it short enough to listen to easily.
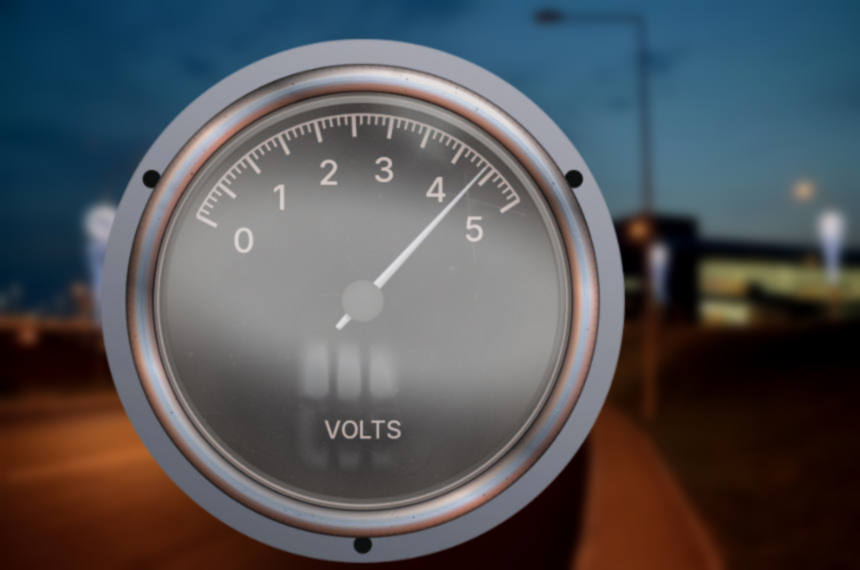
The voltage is {"value": 4.4, "unit": "V"}
